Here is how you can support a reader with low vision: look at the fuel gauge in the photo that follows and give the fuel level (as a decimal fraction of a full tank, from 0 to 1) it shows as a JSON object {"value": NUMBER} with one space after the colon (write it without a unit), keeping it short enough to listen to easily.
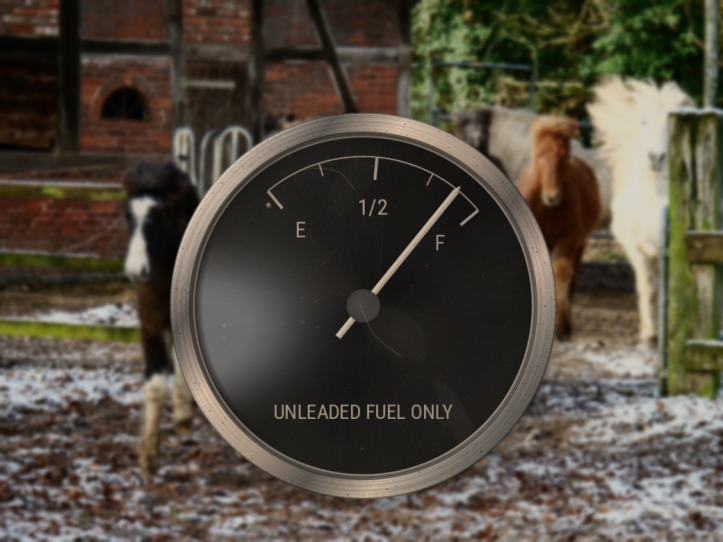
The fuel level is {"value": 0.875}
